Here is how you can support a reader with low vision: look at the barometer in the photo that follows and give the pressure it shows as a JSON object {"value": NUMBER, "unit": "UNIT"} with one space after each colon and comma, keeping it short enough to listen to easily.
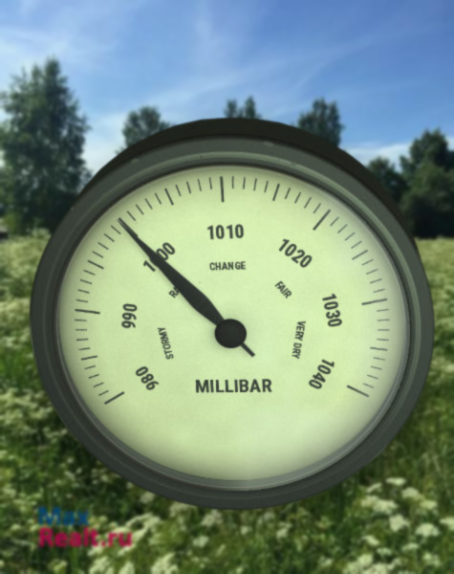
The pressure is {"value": 1000, "unit": "mbar"}
